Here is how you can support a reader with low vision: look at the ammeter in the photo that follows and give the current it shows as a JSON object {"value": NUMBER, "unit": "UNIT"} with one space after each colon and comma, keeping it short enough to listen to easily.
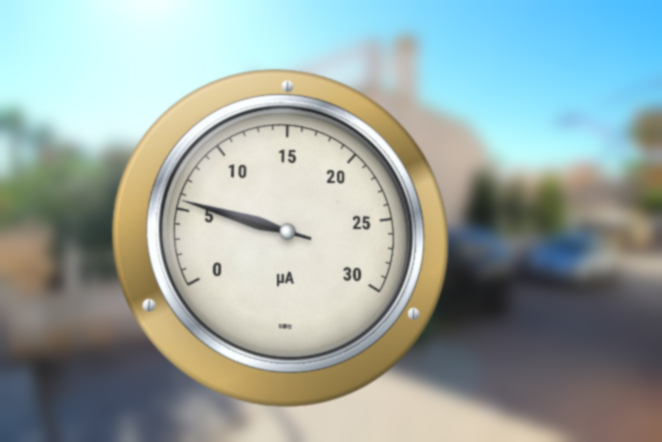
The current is {"value": 5.5, "unit": "µA"}
